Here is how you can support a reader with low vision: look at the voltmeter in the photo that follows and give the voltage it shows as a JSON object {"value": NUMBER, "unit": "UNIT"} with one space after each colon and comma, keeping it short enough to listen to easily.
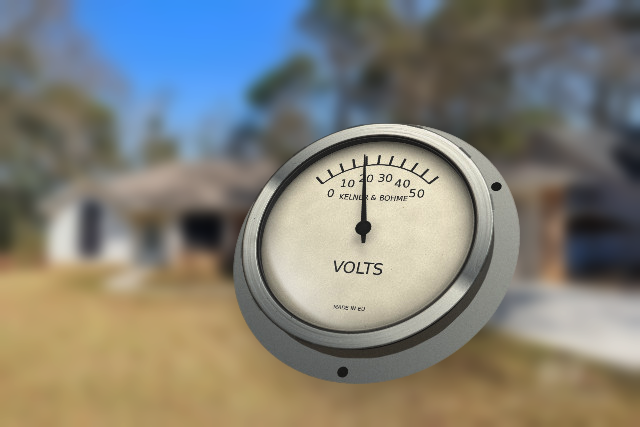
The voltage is {"value": 20, "unit": "V"}
